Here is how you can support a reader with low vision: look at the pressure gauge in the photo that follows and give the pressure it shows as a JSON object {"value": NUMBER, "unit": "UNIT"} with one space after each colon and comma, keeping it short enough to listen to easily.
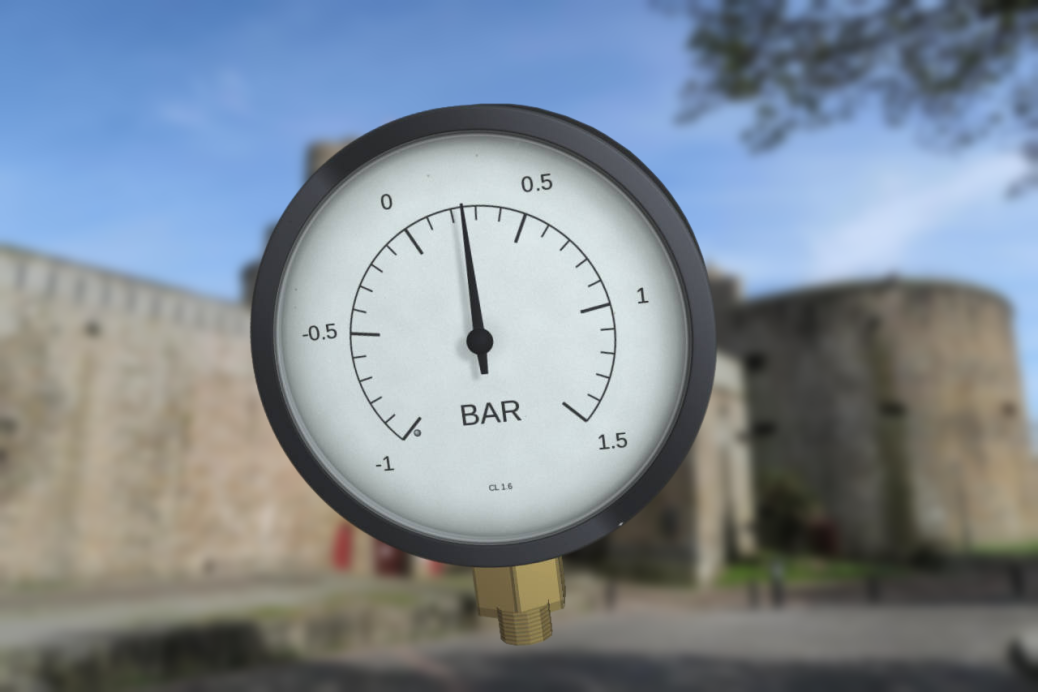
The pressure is {"value": 0.25, "unit": "bar"}
